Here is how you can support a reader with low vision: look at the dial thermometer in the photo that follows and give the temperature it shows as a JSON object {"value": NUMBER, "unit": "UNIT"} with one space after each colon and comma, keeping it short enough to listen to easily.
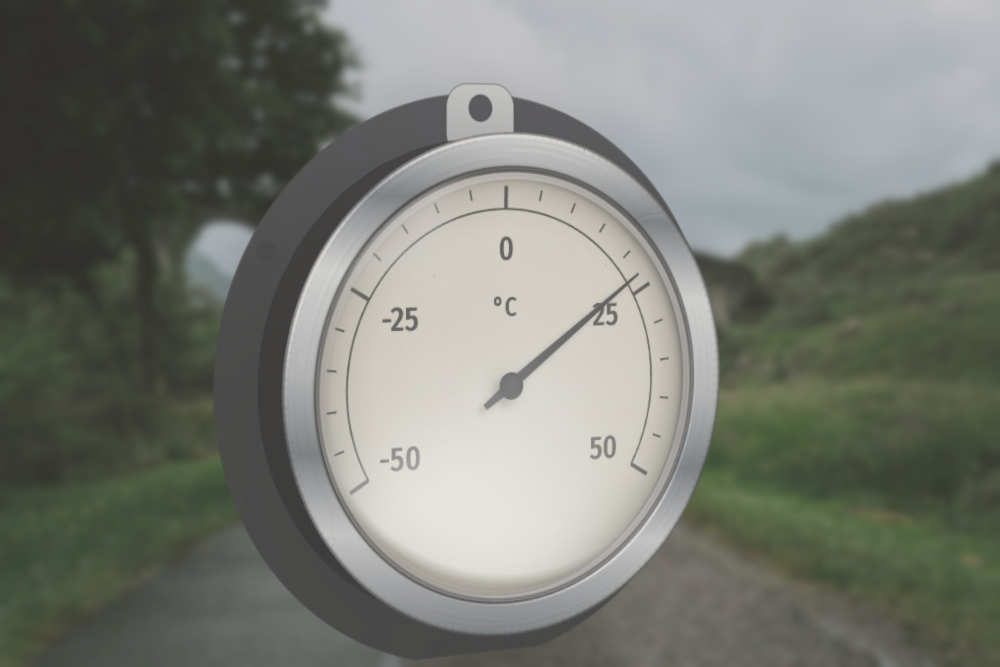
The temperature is {"value": 22.5, "unit": "°C"}
